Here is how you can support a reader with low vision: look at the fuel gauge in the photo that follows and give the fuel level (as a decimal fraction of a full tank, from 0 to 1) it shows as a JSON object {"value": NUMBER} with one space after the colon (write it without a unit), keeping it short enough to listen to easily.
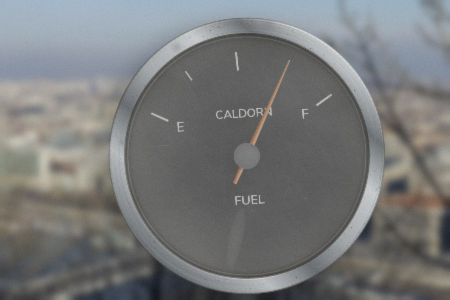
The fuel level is {"value": 0.75}
